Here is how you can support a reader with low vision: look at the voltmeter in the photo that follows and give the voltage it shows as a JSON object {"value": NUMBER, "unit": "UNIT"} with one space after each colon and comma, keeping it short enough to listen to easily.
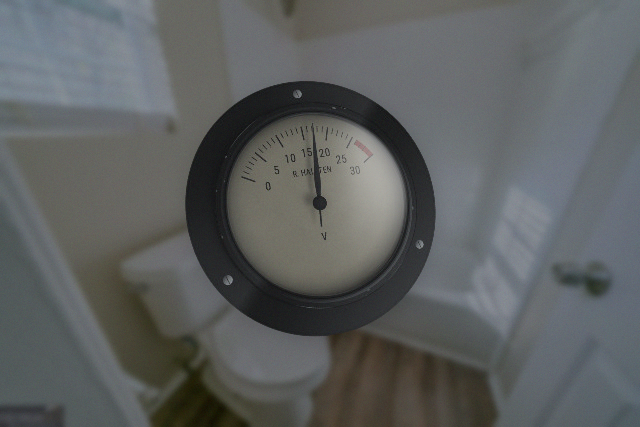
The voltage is {"value": 17, "unit": "V"}
